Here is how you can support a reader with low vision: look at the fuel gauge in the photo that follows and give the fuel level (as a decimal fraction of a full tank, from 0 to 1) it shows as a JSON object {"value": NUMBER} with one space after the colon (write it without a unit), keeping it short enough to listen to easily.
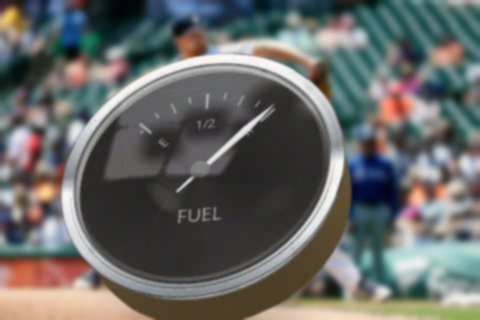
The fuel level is {"value": 1}
